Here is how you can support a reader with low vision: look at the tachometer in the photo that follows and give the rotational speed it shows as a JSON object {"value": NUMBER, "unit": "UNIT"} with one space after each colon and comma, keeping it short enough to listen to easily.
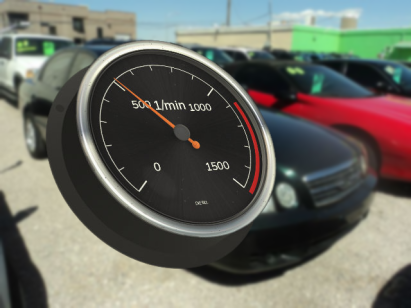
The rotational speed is {"value": 500, "unit": "rpm"}
